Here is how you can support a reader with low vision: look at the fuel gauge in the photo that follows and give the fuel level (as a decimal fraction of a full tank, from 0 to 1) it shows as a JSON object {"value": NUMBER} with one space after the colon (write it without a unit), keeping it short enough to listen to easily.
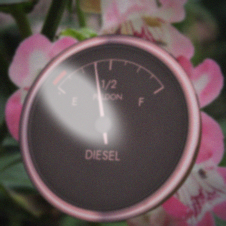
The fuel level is {"value": 0.375}
